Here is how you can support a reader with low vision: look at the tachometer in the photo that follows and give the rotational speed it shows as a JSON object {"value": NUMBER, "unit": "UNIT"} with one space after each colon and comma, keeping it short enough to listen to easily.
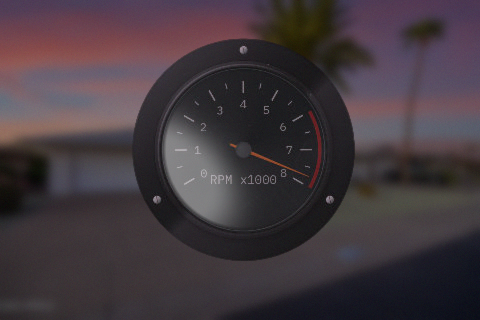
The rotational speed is {"value": 7750, "unit": "rpm"}
